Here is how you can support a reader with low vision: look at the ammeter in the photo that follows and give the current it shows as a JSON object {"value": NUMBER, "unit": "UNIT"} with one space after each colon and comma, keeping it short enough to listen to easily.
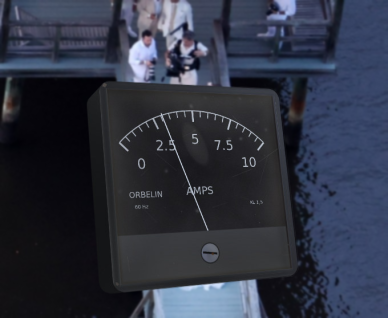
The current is {"value": 3, "unit": "A"}
